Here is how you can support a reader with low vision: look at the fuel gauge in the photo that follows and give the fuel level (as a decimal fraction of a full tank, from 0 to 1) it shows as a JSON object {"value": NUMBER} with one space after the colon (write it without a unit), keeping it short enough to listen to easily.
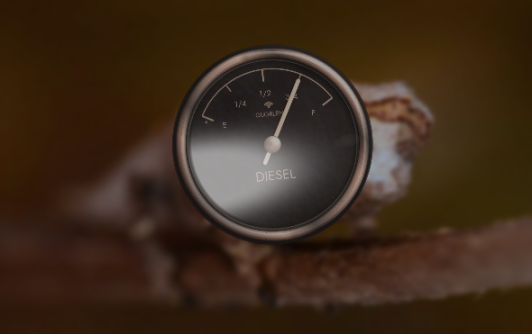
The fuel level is {"value": 0.75}
